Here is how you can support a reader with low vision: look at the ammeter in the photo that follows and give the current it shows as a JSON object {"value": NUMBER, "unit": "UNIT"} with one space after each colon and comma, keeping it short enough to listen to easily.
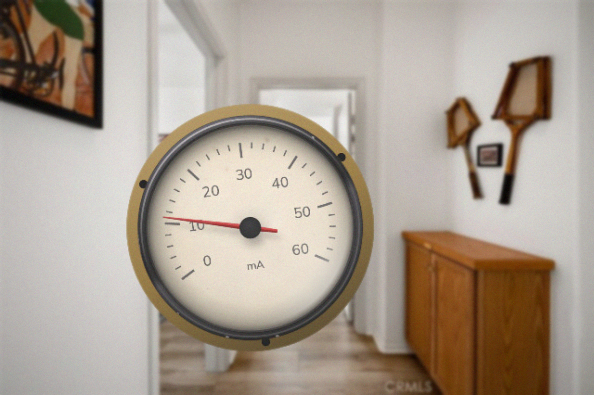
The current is {"value": 11, "unit": "mA"}
